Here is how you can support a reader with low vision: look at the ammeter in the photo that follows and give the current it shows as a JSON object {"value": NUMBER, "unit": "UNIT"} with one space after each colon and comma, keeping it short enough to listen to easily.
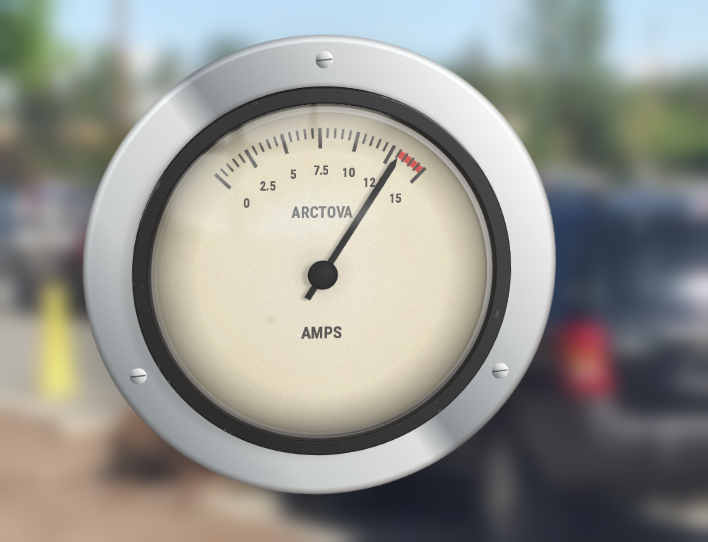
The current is {"value": 13, "unit": "A"}
